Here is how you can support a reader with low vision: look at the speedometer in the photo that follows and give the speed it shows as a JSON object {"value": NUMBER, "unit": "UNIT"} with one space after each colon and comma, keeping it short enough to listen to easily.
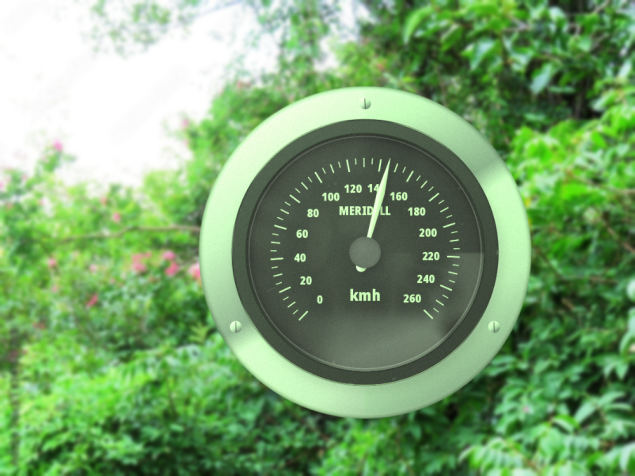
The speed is {"value": 145, "unit": "km/h"}
